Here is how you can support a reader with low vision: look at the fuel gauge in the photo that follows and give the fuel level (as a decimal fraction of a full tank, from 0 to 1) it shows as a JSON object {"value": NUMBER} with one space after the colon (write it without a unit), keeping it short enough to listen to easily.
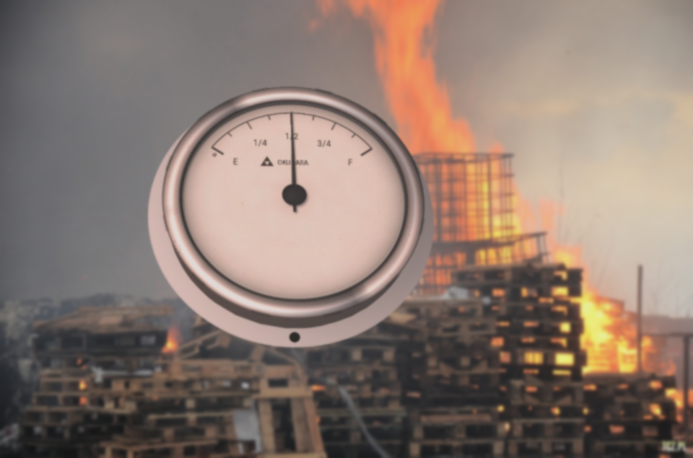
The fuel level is {"value": 0.5}
